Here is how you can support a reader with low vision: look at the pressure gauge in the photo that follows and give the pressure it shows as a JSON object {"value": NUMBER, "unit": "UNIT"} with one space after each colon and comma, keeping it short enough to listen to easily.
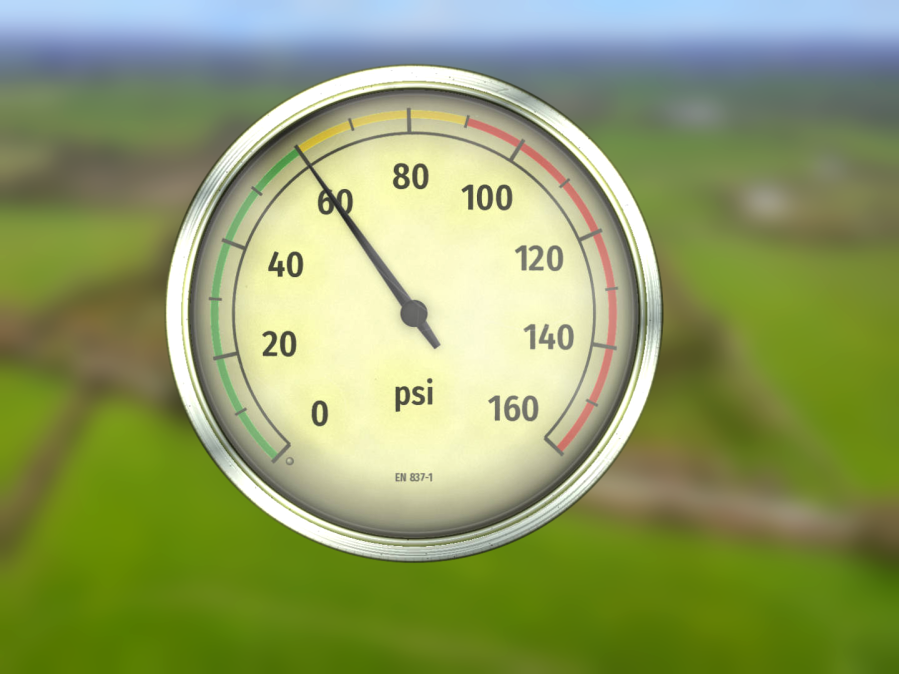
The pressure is {"value": 60, "unit": "psi"}
